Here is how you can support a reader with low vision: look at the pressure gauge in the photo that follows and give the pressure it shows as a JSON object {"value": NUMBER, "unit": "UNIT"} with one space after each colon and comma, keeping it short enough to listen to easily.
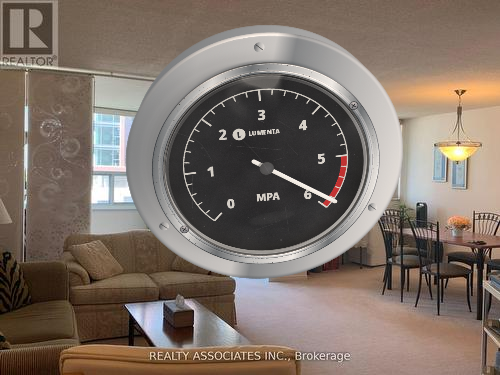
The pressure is {"value": 5.8, "unit": "MPa"}
